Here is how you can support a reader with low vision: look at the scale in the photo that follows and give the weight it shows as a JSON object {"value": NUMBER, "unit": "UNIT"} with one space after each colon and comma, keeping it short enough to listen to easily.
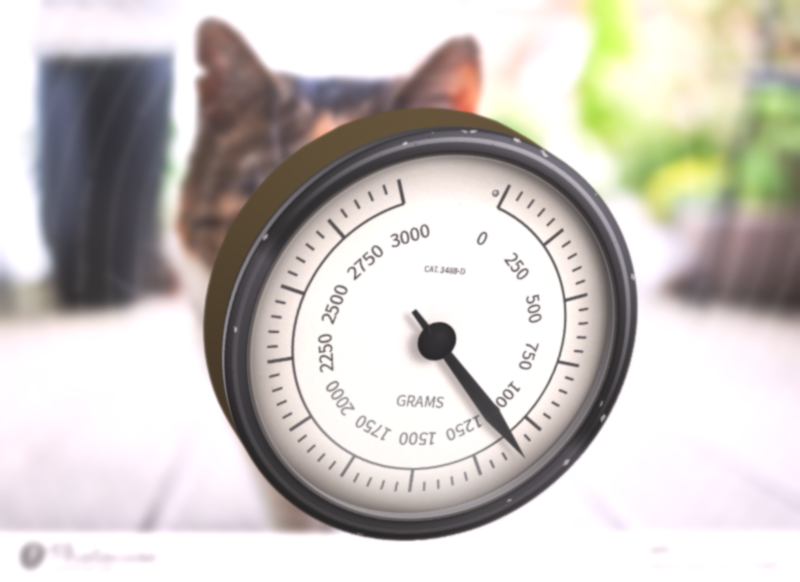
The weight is {"value": 1100, "unit": "g"}
